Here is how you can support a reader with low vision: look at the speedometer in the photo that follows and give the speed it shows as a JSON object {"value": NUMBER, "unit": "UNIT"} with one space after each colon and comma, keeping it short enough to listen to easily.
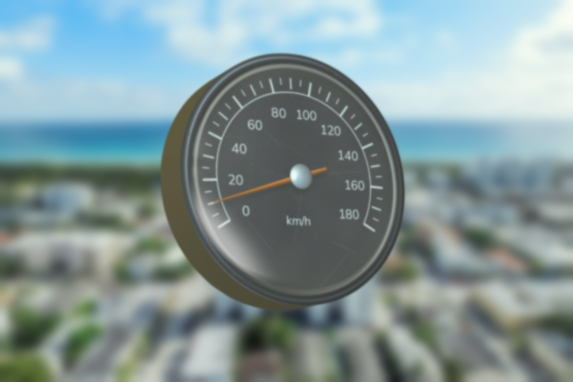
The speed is {"value": 10, "unit": "km/h"}
